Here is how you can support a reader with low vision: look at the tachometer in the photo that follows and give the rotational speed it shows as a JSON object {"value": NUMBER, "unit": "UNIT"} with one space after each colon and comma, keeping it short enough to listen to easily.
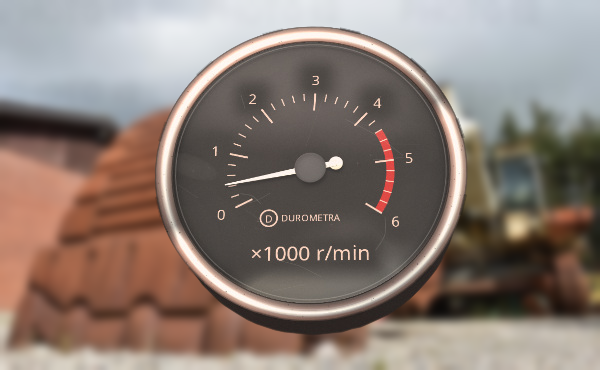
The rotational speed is {"value": 400, "unit": "rpm"}
